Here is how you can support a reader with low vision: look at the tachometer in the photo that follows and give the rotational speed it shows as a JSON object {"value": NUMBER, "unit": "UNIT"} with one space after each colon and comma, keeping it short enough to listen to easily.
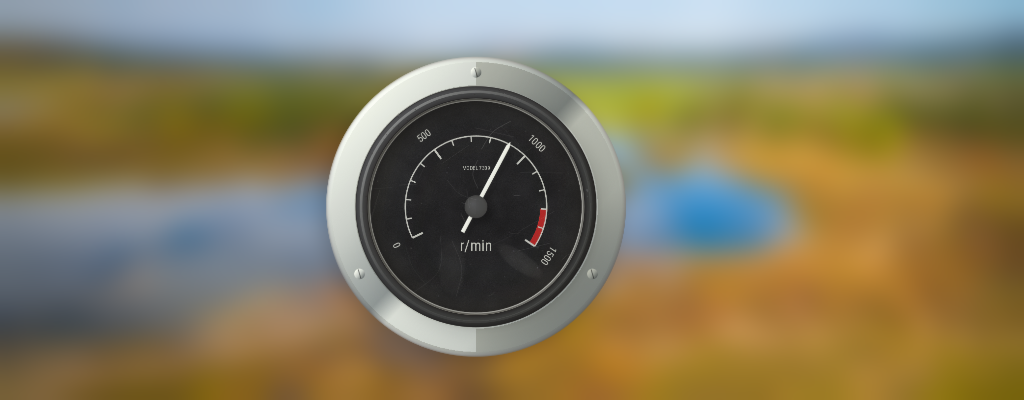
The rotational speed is {"value": 900, "unit": "rpm"}
